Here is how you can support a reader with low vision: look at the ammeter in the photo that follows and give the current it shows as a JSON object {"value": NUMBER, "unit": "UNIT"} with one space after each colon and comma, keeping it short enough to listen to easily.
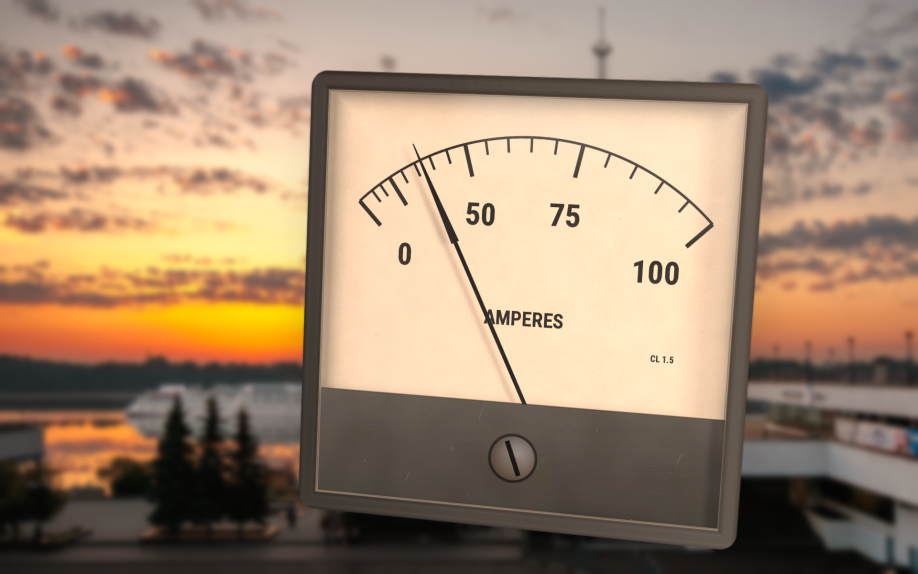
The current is {"value": 37.5, "unit": "A"}
